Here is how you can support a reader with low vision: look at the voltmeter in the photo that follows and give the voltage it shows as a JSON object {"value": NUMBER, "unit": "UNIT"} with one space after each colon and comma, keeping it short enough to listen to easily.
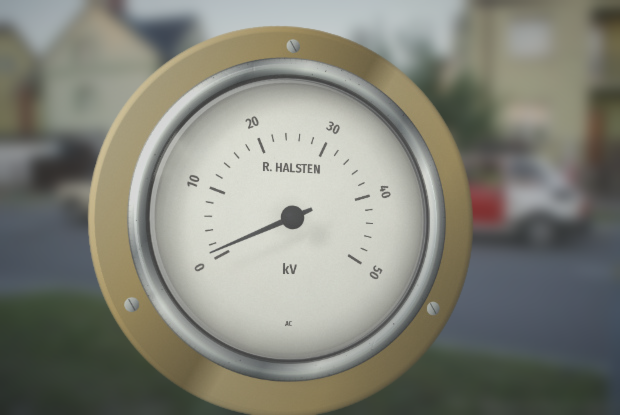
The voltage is {"value": 1, "unit": "kV"}
